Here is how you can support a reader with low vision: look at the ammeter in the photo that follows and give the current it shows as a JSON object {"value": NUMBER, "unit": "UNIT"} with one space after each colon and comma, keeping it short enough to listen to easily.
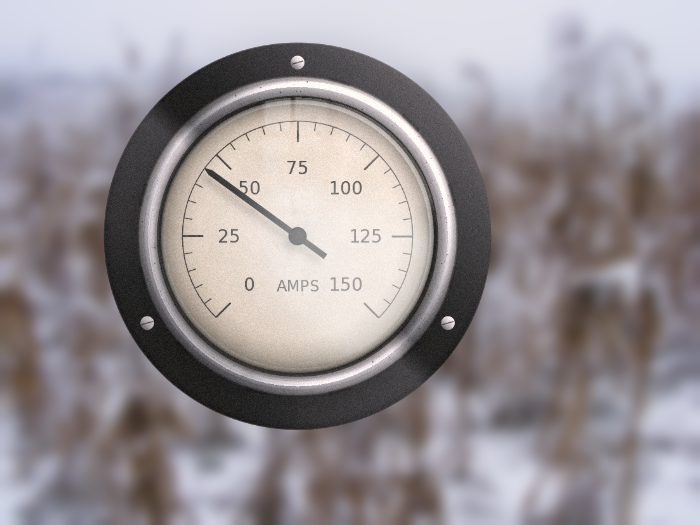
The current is {"value": 45, "unit": "A"}
